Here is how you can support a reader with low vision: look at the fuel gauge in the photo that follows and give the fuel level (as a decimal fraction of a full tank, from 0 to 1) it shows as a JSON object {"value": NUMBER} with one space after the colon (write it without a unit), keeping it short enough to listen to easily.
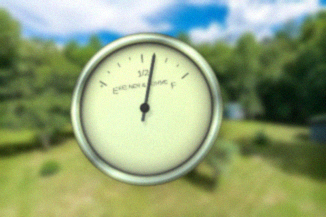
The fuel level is {"value": 0.625}
